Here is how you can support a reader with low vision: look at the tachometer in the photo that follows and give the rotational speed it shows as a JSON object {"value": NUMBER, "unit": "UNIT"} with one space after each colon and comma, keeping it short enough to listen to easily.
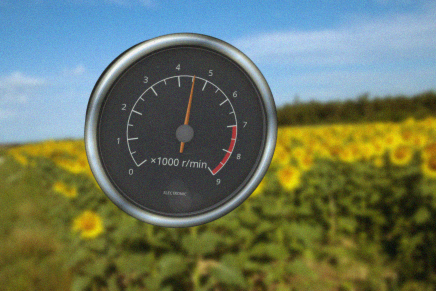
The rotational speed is {"value": 4500, "unit": "rpm"}
